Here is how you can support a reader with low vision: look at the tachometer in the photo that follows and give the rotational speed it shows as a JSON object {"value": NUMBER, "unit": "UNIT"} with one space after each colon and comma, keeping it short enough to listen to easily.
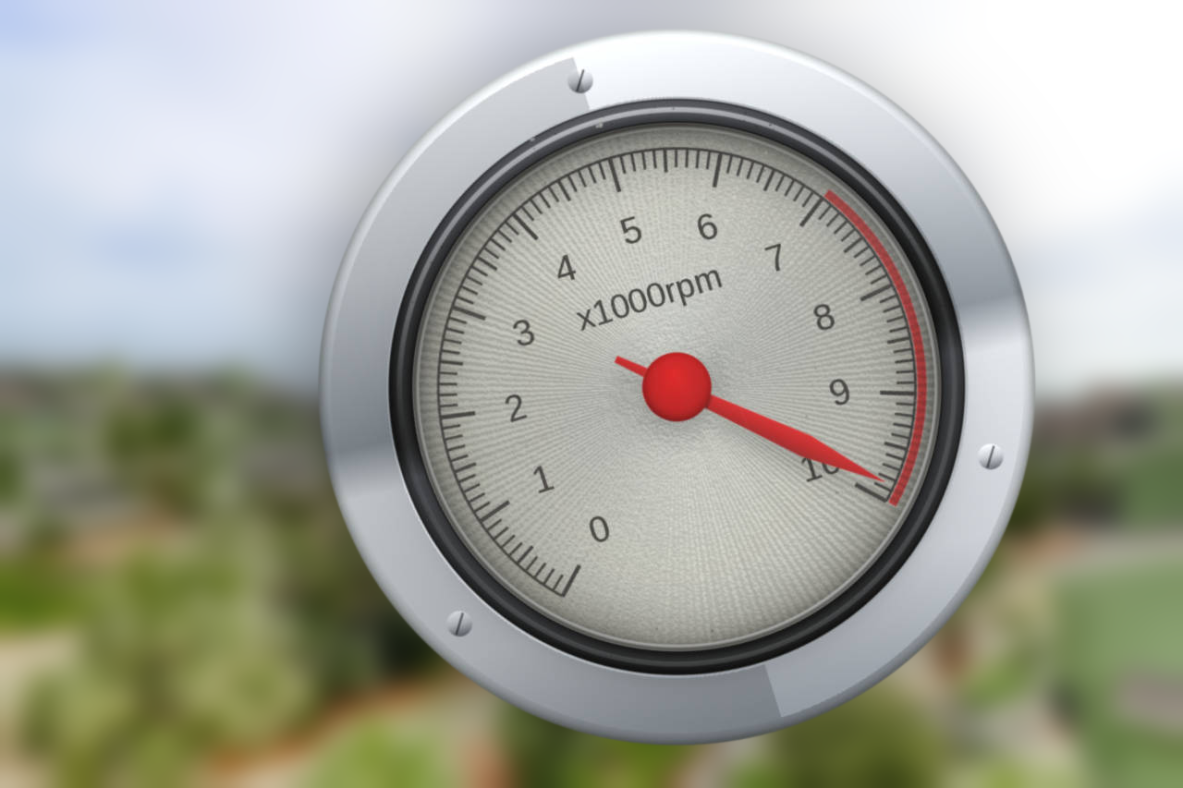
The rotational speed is {"value": 9850, "unit": "rpm"}
